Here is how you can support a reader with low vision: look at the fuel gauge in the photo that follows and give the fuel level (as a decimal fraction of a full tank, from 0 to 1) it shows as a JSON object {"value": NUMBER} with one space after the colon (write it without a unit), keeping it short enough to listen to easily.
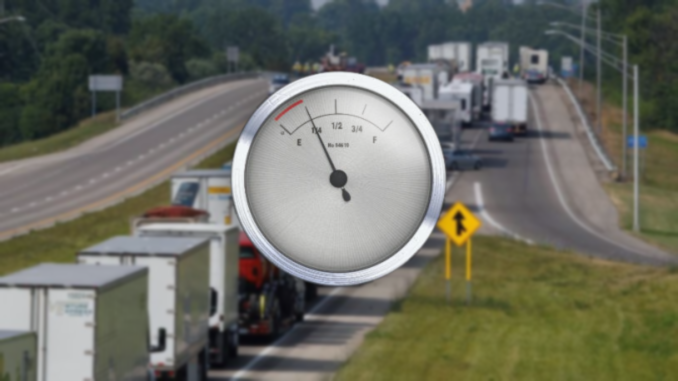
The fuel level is {"value": 0.25}
